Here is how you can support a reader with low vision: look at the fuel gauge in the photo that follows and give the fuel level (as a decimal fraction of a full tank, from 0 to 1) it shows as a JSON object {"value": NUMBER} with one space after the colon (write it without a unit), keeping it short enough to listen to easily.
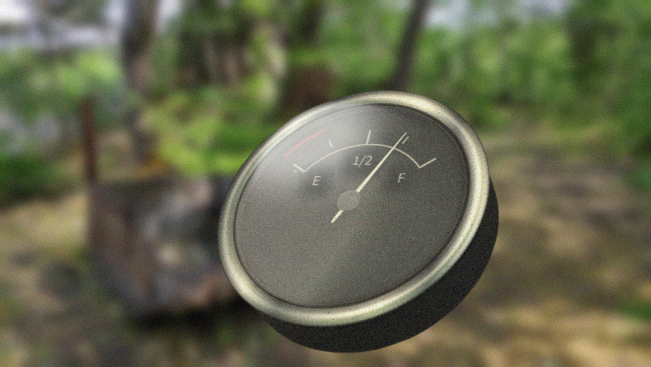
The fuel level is {"value": 0.75}
